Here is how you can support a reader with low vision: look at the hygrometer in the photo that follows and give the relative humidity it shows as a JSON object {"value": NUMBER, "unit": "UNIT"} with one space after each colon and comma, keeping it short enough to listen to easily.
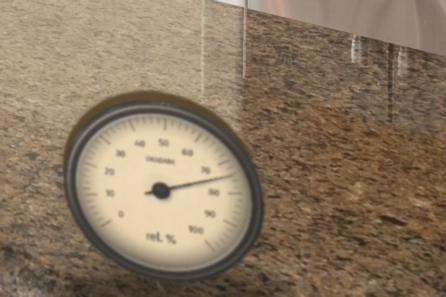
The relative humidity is {"value": 74, "unit": "%"}
